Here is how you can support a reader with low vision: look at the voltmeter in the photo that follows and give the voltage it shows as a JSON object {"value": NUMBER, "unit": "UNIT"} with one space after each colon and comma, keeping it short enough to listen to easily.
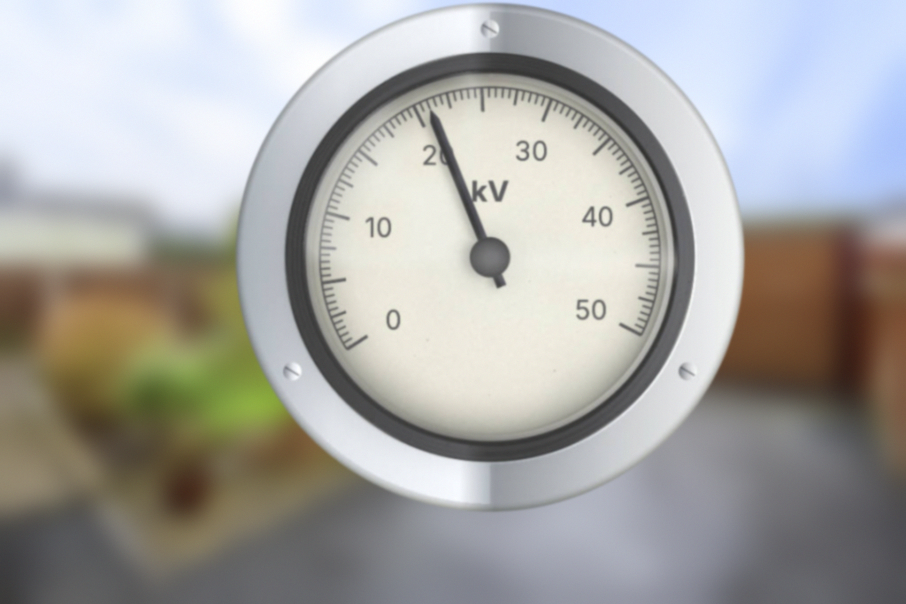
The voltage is {"value": 21, "unit": "kV"}
